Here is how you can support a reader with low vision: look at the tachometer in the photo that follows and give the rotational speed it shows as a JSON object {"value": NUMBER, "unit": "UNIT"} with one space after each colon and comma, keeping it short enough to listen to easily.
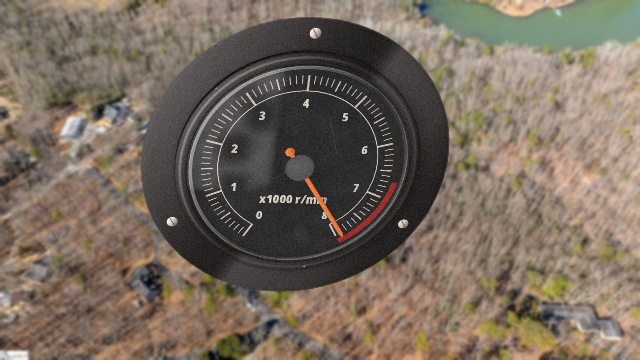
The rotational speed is {"value": 7900, "unit": "rpm"}
